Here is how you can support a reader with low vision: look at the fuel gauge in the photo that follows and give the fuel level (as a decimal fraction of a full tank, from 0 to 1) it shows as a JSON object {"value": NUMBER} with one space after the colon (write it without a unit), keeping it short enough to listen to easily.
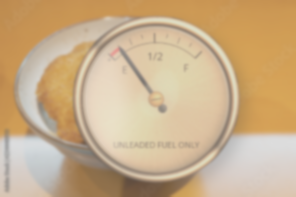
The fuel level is {"value": 0.125}
